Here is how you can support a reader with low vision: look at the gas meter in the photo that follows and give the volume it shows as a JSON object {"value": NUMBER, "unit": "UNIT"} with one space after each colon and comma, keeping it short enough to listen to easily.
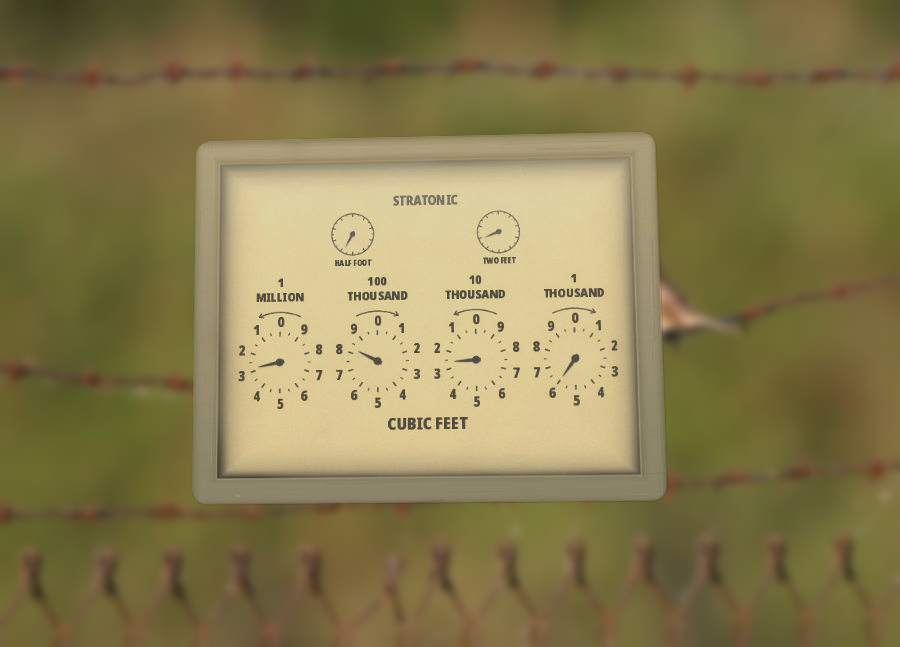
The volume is {"value": 282600, "unit": "ft³"}
